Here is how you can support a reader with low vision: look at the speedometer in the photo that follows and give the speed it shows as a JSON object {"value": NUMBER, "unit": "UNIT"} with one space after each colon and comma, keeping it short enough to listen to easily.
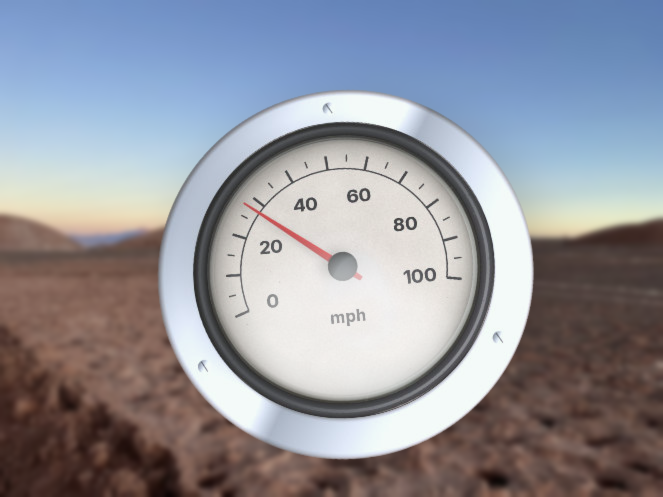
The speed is {"value": 27.5, "unit": "mph"}
